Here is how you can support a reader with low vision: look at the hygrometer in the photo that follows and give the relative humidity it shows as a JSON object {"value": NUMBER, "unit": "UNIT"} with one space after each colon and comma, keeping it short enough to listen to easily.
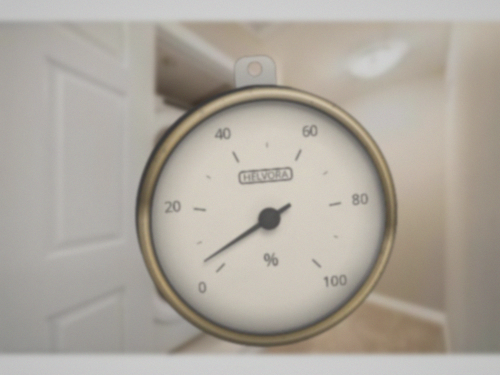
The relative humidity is {"value": 5, "unit": "%"}
